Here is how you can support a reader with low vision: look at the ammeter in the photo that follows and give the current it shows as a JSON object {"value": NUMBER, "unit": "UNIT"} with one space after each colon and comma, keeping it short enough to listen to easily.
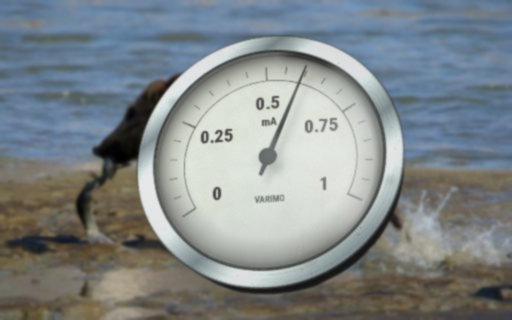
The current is {"value": 0.6, "unit": "mA"}
